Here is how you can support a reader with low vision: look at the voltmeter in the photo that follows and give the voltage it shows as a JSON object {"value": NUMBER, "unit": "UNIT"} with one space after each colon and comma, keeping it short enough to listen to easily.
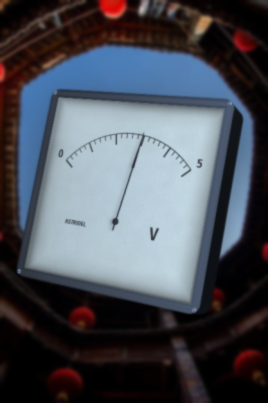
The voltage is {"value": 3, "unit": "V"}
